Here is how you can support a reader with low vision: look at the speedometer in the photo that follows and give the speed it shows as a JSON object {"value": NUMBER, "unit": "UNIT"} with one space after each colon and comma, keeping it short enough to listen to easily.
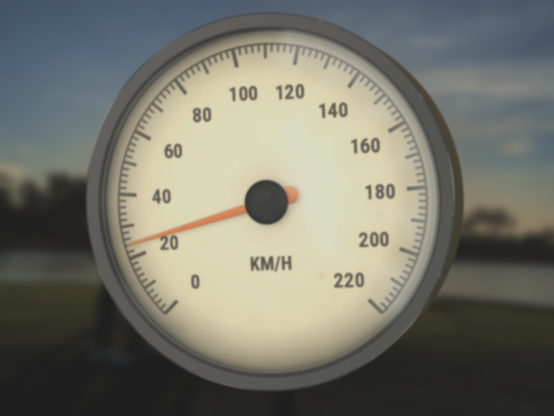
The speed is {"value": 24, "unit": "km/h"}
